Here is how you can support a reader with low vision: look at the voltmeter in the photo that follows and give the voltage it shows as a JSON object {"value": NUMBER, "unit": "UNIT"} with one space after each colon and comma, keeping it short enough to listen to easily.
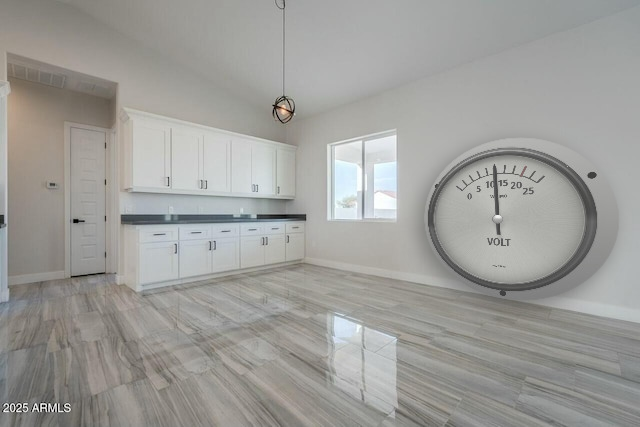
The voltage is {"value": 12.5, "unit": "V"}
